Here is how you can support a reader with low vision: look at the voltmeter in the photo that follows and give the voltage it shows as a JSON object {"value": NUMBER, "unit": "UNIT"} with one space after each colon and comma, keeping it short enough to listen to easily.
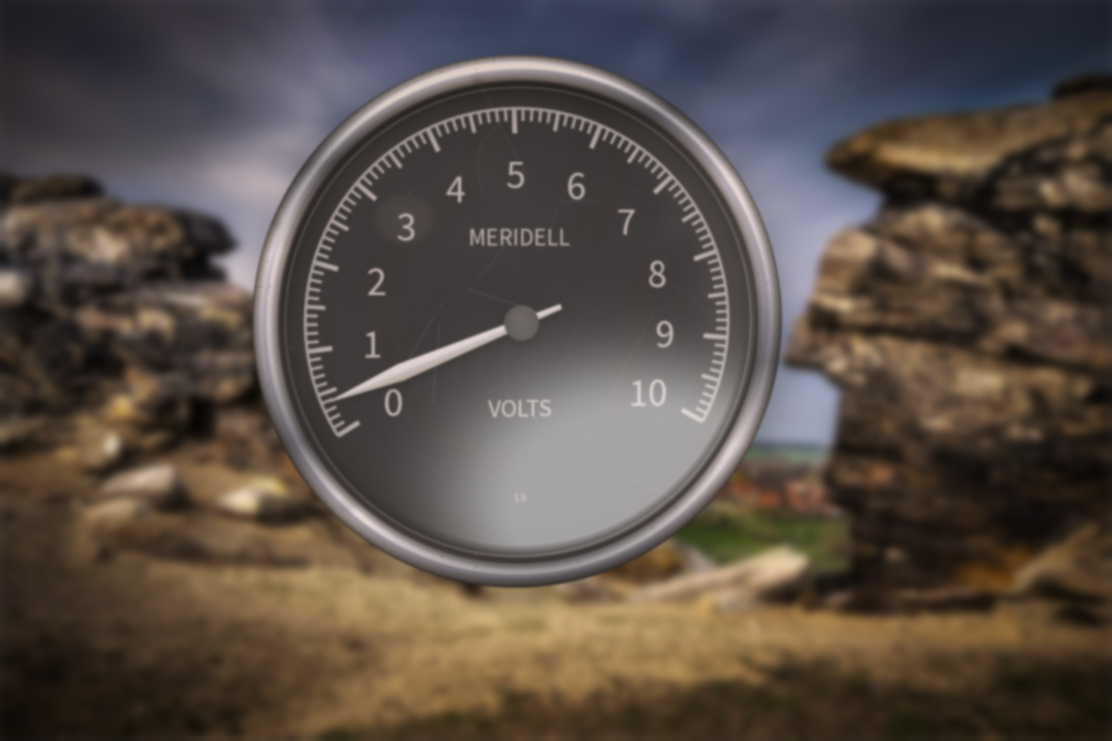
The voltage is {"value": 0.4, "unit": "V"}
